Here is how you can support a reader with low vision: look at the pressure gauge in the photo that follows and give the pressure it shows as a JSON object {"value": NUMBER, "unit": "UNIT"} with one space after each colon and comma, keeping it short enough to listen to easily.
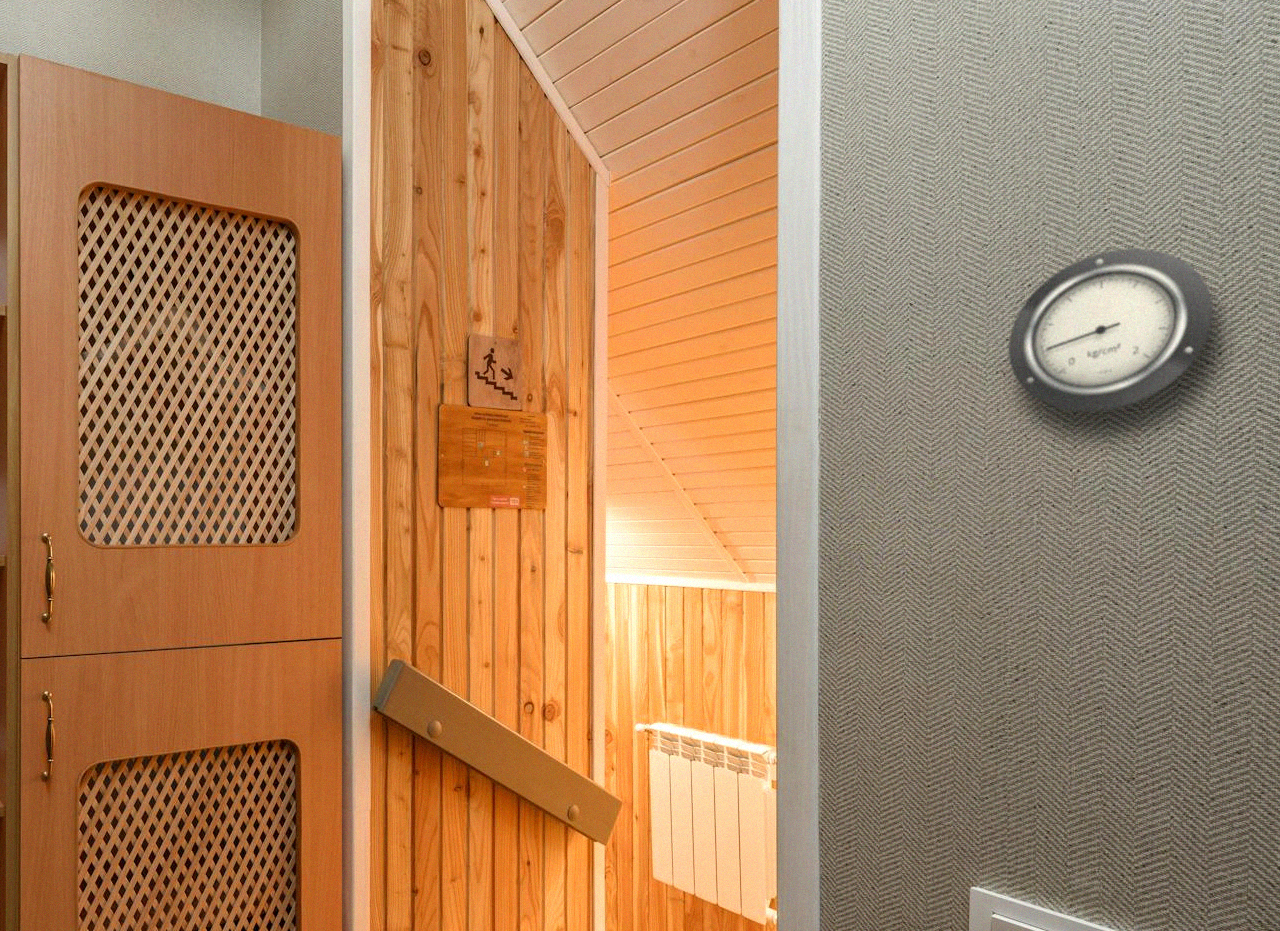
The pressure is {"value": 0.25, "unit": "kg/cm²"}
